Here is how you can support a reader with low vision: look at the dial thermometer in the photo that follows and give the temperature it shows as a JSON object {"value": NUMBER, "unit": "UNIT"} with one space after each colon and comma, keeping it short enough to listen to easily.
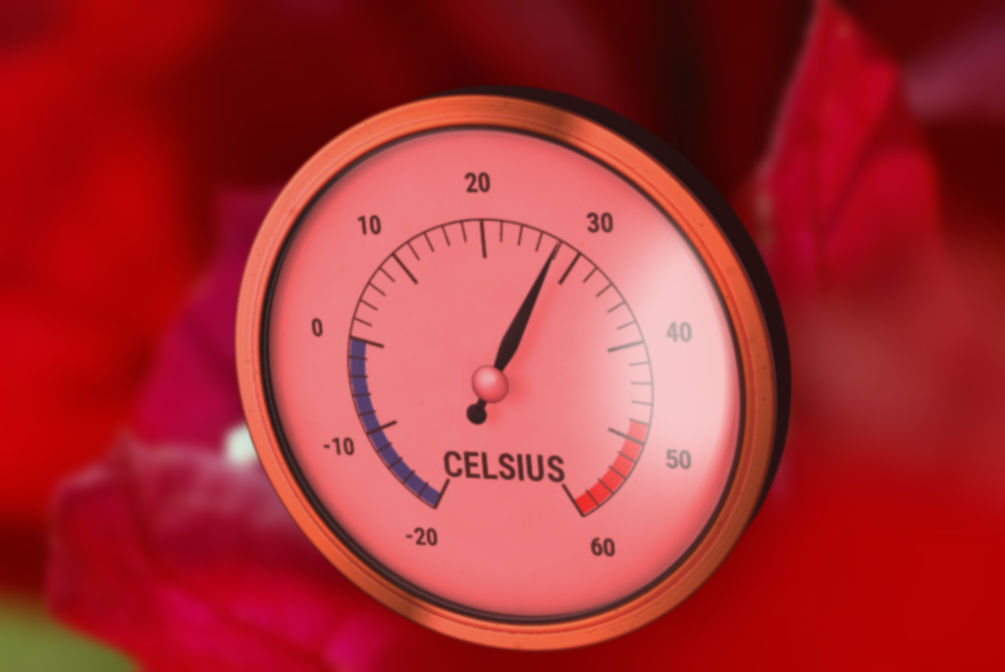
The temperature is {"value": 28, "unit": "°C"}
